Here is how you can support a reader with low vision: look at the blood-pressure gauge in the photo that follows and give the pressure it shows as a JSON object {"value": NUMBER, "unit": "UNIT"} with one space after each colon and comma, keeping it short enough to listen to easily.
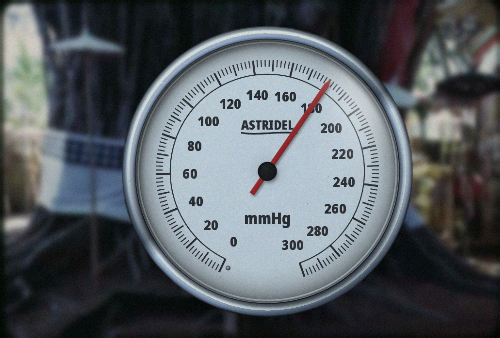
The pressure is {"value": 180, "unit": "mmHg"}
